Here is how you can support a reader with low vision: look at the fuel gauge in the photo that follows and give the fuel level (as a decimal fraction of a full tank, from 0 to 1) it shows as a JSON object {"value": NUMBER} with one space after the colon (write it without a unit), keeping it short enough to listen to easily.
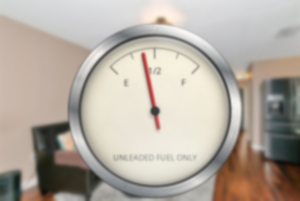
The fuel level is {"value": 0.375}
